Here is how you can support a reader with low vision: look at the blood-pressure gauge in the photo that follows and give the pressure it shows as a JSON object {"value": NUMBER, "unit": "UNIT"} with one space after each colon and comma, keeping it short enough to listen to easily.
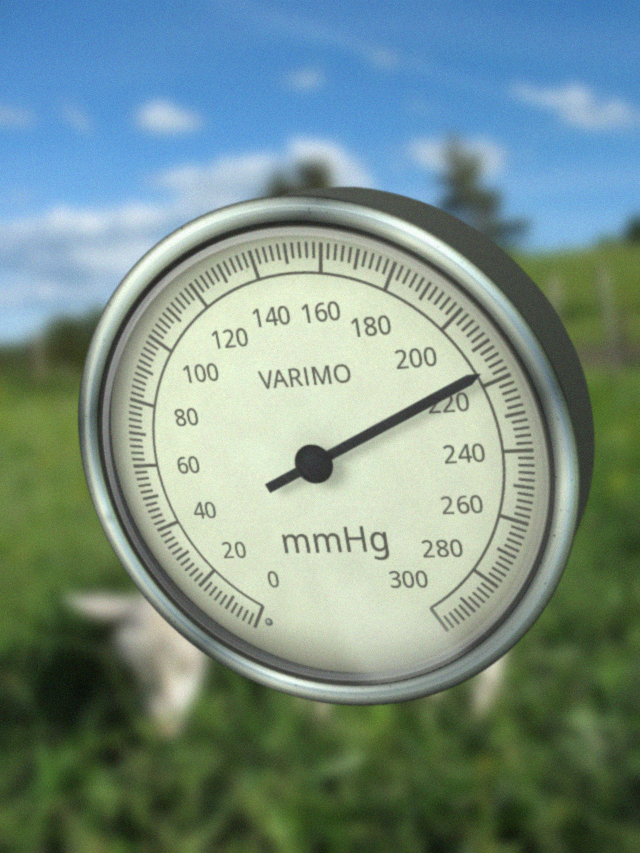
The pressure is {"value": 216, "unit": "mmHg"}
